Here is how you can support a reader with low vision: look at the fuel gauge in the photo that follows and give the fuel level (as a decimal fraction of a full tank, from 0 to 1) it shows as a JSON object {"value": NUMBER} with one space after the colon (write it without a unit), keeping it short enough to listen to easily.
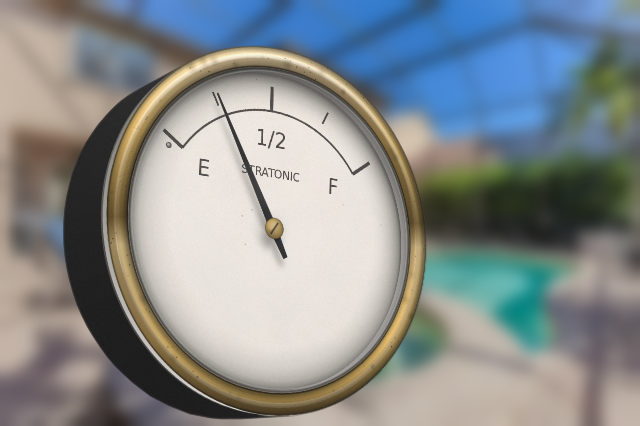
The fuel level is {"value": 0.25}
